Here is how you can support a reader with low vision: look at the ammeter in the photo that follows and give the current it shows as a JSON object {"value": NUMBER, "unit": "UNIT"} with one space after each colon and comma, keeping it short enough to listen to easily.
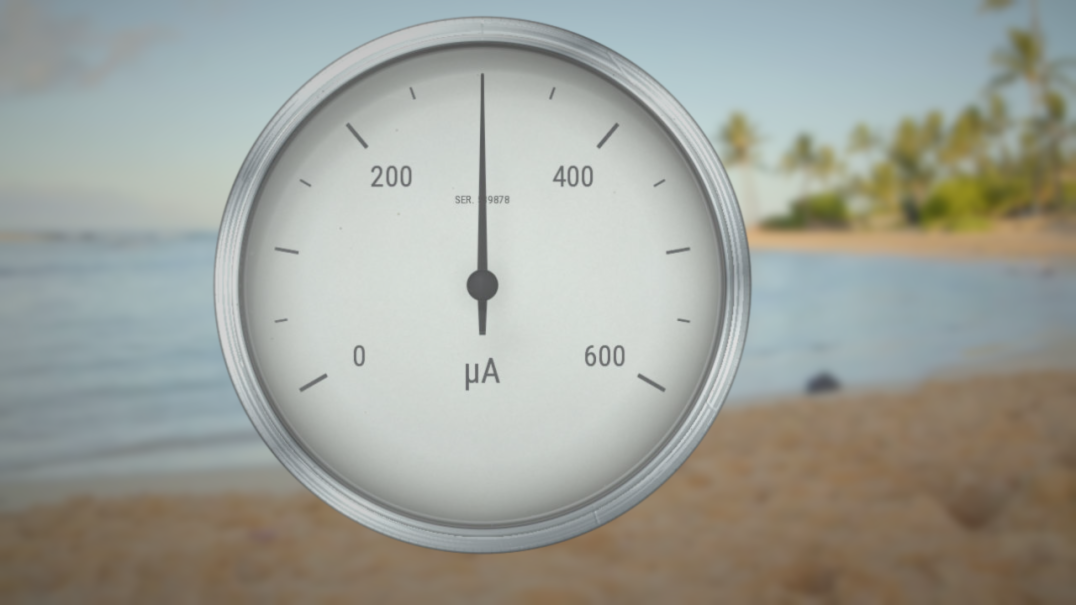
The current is {"value": 300, "unit": "µA"}
